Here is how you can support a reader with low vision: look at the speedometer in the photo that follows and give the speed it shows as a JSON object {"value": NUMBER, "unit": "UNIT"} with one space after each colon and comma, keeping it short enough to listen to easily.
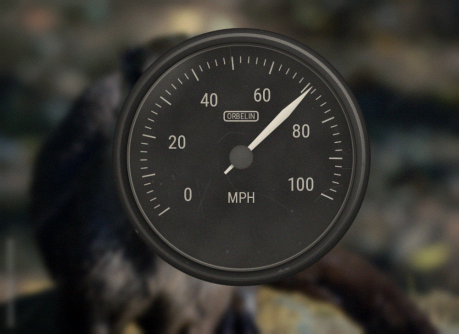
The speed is {"value": 71, "unit": "mph"}
